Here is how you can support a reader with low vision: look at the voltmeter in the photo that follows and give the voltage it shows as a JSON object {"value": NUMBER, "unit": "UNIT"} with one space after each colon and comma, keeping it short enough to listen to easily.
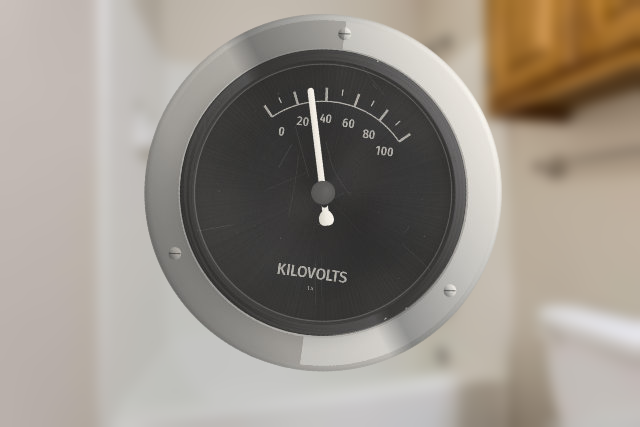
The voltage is {"value": 30, "unit": "kV"}
